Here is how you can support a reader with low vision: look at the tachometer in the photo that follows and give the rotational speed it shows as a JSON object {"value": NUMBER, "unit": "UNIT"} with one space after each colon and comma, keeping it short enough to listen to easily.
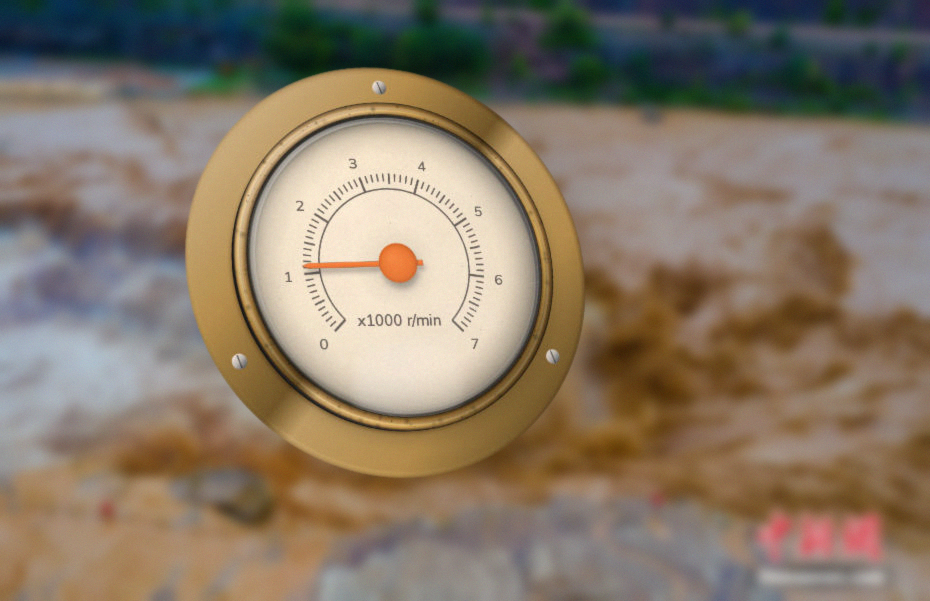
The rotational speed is {"value": 1100, "unit": "rpm"}
